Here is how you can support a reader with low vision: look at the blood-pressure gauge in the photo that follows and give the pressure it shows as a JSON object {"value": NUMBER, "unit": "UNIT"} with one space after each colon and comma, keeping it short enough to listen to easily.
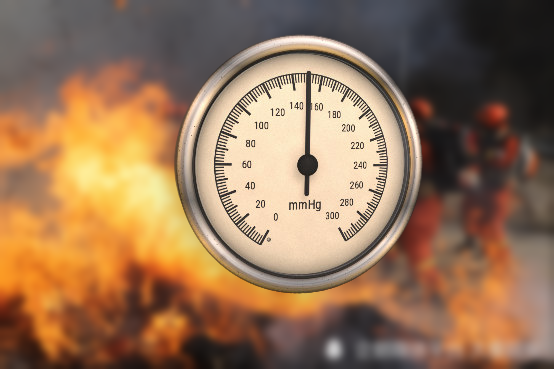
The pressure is {"value": 150, "unit": "mmHg"}
